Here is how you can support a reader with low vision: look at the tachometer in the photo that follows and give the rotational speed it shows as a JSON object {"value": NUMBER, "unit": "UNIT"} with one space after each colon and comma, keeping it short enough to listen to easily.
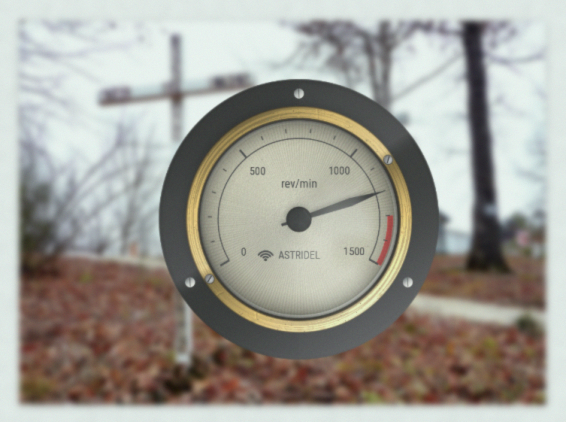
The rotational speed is {"value": 1200, "unit": "rpm"}
